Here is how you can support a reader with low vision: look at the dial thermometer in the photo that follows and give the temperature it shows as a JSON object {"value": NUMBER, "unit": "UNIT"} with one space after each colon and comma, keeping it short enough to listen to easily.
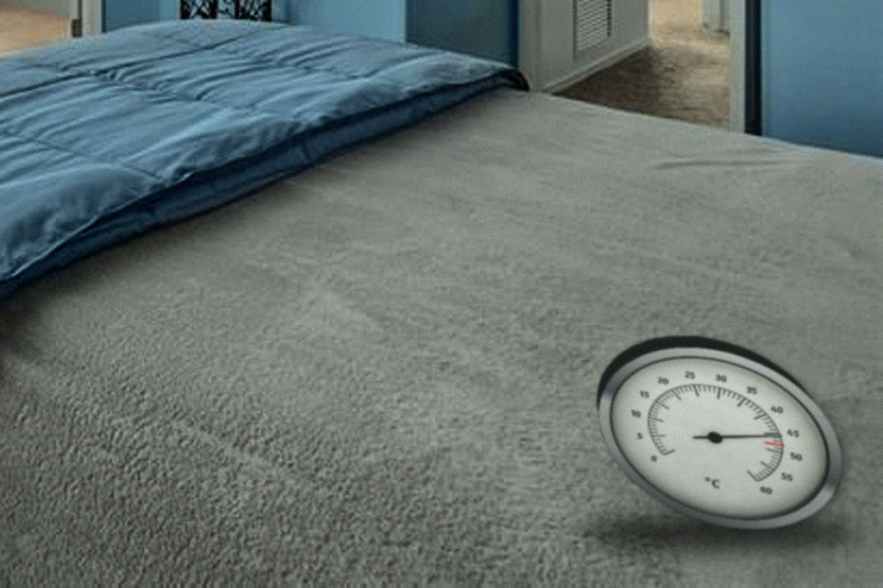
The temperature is {"value": 45, "unit": "°C"}
